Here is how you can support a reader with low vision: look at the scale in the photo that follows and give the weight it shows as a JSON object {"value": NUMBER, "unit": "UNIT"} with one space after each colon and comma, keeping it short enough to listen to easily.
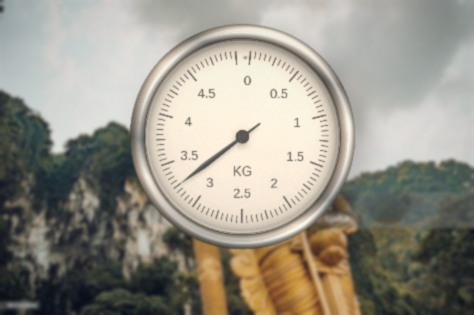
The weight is {"value": 3.25, "unit": "kg"}
